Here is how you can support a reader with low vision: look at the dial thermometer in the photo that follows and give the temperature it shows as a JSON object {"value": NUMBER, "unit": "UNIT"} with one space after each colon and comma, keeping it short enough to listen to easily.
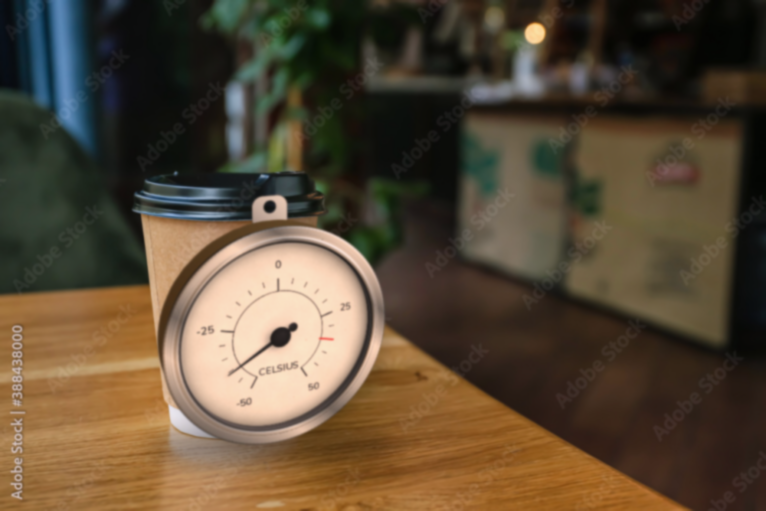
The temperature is {"value": -40, "unit": "°C"}
